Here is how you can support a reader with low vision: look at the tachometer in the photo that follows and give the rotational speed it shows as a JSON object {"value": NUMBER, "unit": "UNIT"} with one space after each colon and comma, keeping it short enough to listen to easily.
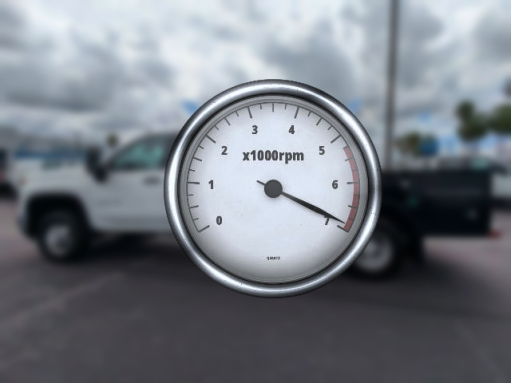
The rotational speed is {"value": 6875, "unit": "rpm"}
